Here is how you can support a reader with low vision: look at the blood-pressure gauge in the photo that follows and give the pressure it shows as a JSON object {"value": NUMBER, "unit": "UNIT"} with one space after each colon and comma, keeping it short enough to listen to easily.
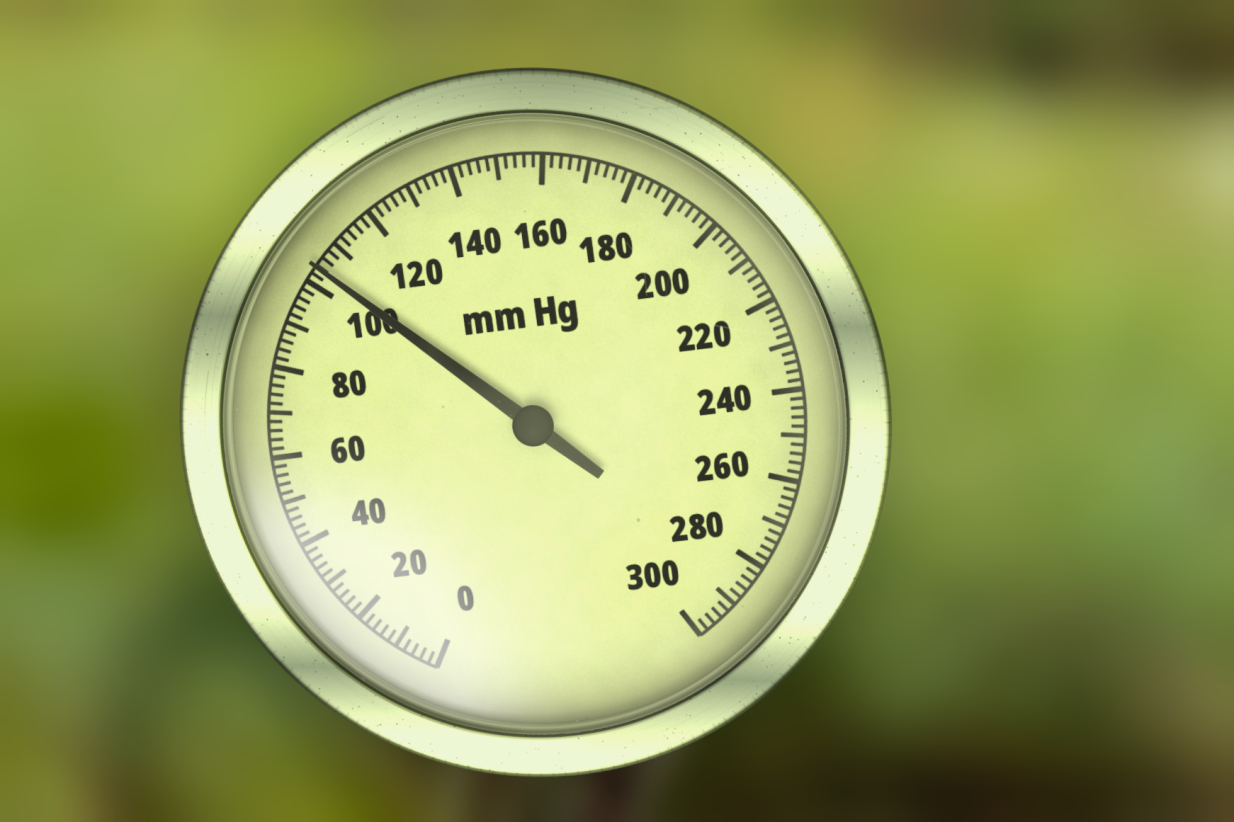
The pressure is {"value": 104, "unit": "mmHg"}
